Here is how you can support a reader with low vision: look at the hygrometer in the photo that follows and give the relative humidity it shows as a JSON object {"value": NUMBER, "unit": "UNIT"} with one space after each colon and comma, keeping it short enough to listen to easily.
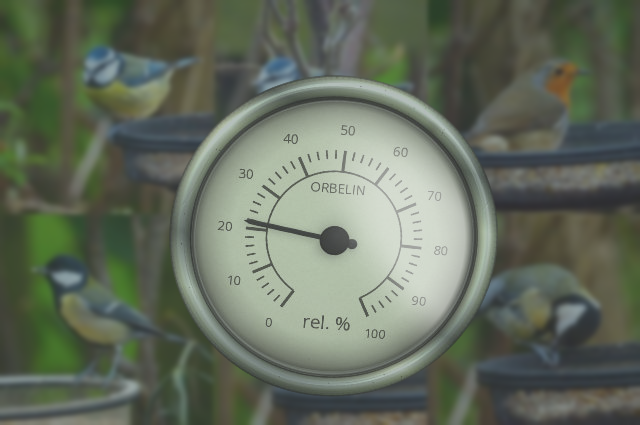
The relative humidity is {"value": 22, "unit": "%"}
